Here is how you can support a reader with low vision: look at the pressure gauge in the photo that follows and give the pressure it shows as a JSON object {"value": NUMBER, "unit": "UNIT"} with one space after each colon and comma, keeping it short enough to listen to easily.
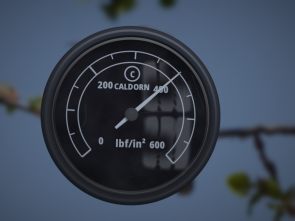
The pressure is {"value": 400, "unit": "psi"}
